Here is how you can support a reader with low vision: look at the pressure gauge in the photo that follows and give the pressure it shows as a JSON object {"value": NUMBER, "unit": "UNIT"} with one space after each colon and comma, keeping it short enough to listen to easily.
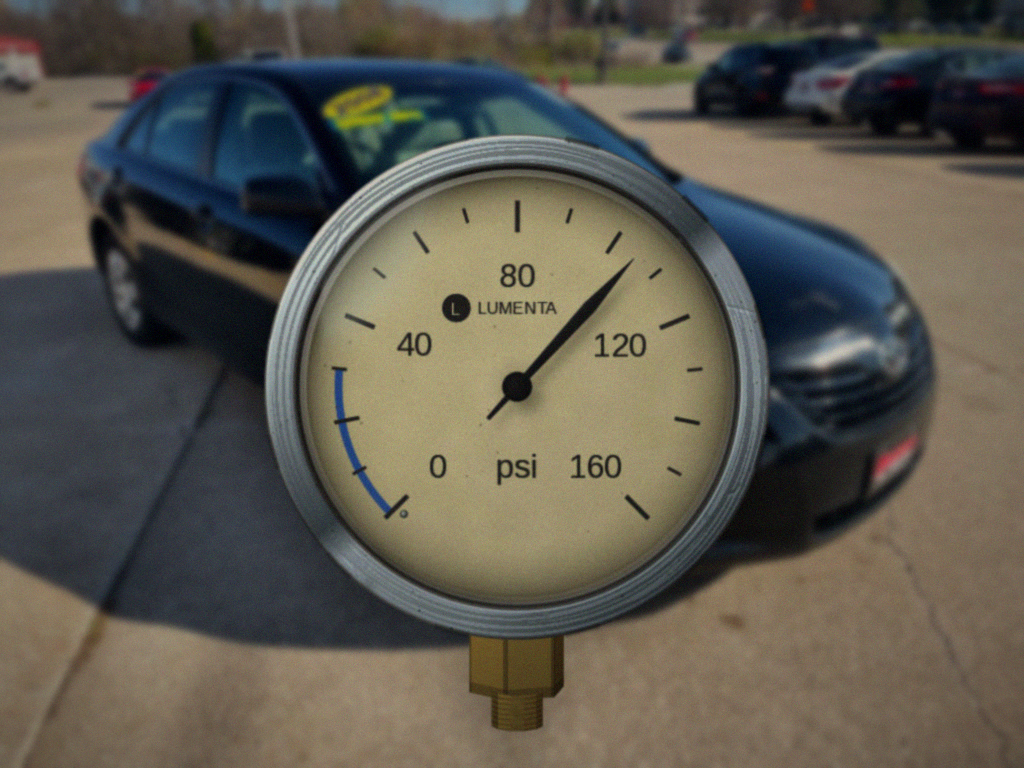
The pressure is {"value": 105, "unit": "psi"}
